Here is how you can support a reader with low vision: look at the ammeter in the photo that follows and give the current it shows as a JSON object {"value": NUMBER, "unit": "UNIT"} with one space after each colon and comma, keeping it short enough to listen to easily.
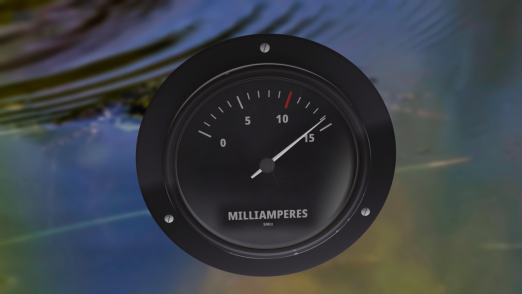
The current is {"value": 14, "unit": "mA"}
